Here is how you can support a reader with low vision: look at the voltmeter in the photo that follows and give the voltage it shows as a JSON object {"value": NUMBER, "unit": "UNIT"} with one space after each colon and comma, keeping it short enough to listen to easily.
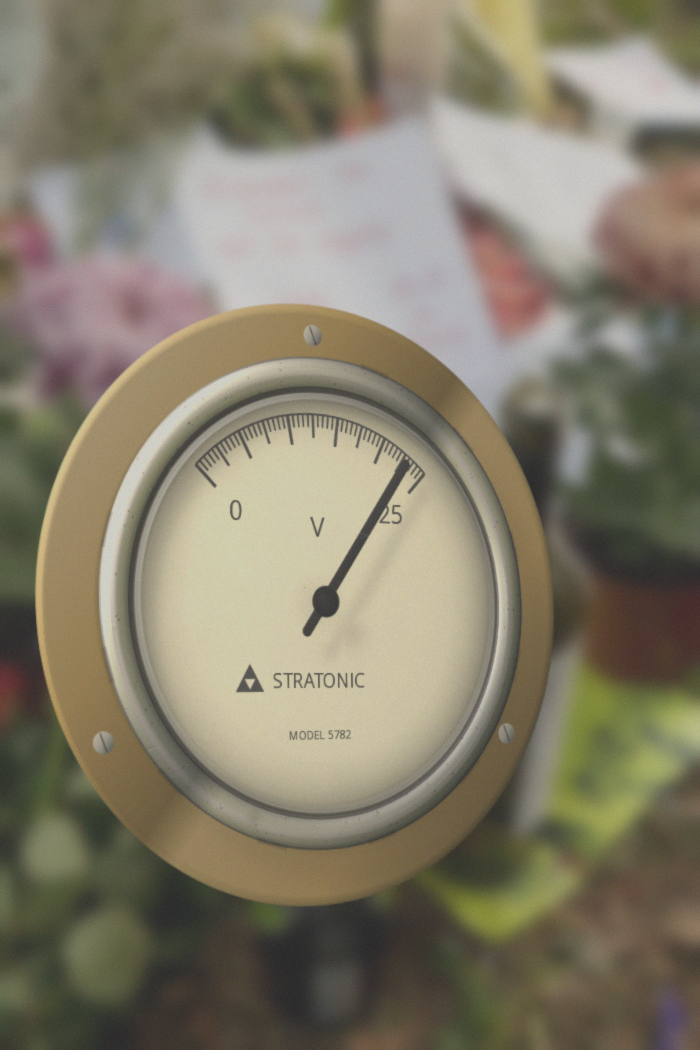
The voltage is {"value": 22.5, "unit": "V"}
